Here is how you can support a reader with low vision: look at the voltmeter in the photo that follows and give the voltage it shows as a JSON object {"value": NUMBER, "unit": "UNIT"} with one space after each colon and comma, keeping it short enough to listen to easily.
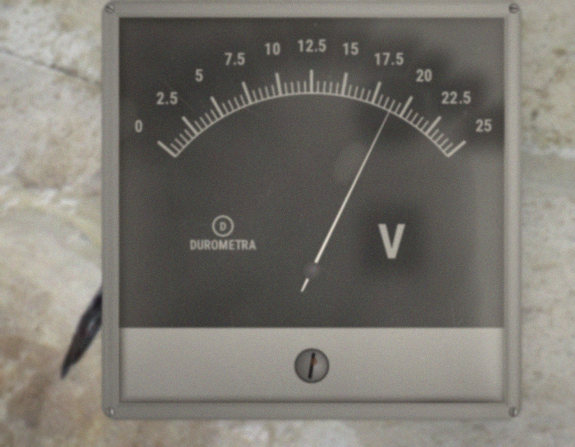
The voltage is {"value": 19, "unit": "V"}
